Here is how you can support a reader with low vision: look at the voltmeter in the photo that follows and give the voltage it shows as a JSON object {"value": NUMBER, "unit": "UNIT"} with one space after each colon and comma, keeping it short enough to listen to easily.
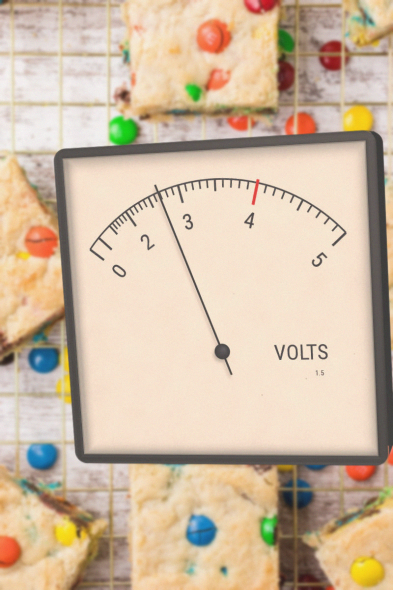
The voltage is {"value": 2.7, "unit": "V"}
